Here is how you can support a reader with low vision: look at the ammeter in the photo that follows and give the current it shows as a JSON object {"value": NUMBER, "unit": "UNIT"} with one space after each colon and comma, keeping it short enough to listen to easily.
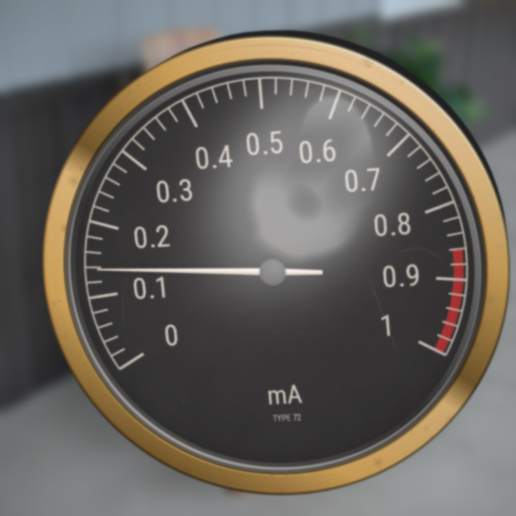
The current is {"value": 0.14, "unit": "mA"}
